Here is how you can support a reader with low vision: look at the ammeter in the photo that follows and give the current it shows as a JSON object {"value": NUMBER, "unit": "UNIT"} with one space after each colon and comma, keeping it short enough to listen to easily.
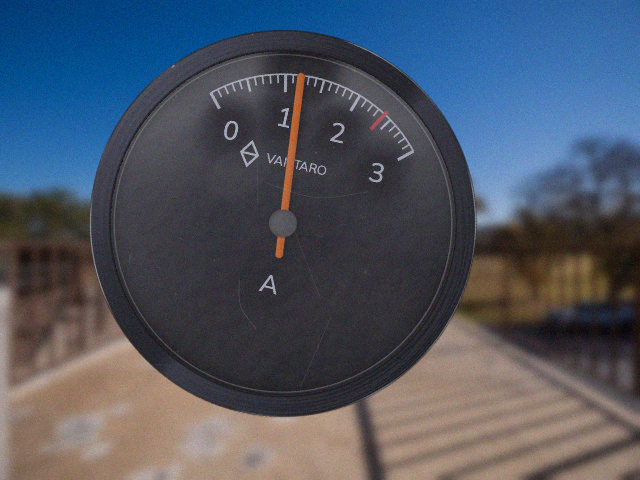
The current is {"value": 1.2, "unit": "A"}
